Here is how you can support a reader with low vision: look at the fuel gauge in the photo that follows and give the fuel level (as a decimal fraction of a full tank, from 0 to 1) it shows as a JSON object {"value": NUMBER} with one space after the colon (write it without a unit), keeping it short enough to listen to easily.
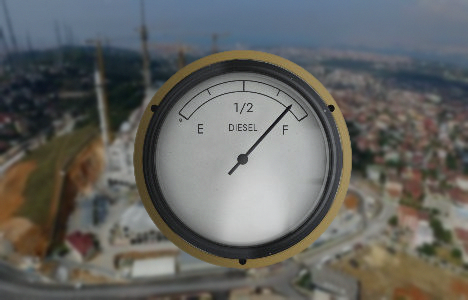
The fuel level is {"value": 0.875}
